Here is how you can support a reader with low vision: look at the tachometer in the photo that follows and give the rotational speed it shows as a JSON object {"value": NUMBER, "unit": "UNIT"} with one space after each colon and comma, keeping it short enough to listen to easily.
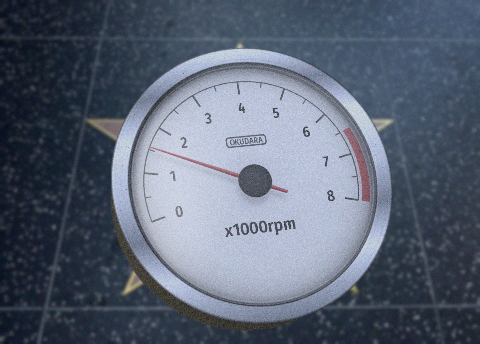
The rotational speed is {"value": 1500, "unit": "rpm"}
